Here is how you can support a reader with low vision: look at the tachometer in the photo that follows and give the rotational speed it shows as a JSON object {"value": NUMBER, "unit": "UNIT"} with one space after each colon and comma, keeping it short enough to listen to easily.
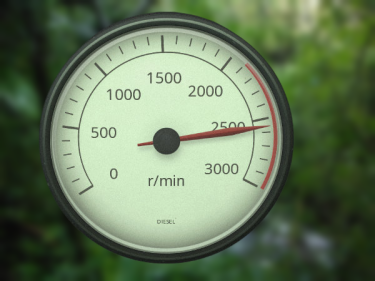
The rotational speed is {"value": 2550, "unit": "rpm"}
